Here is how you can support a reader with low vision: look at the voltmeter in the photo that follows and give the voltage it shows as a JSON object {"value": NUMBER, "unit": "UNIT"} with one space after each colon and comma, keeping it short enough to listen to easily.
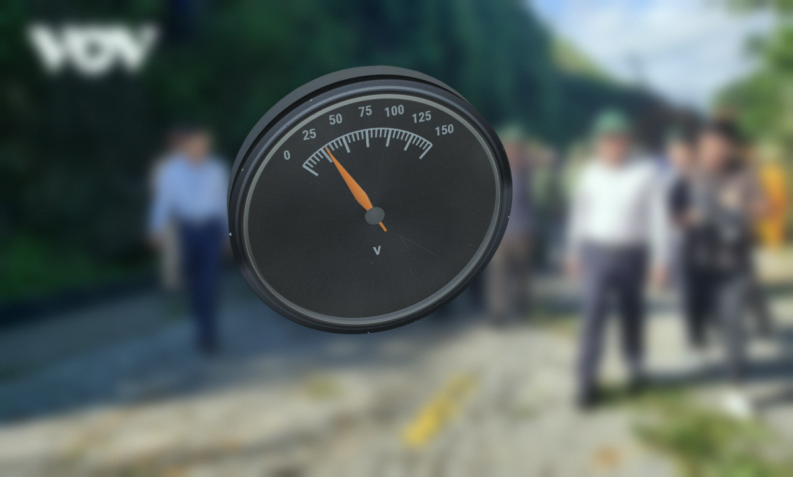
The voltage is {"value": 30, "unit": "V"}
